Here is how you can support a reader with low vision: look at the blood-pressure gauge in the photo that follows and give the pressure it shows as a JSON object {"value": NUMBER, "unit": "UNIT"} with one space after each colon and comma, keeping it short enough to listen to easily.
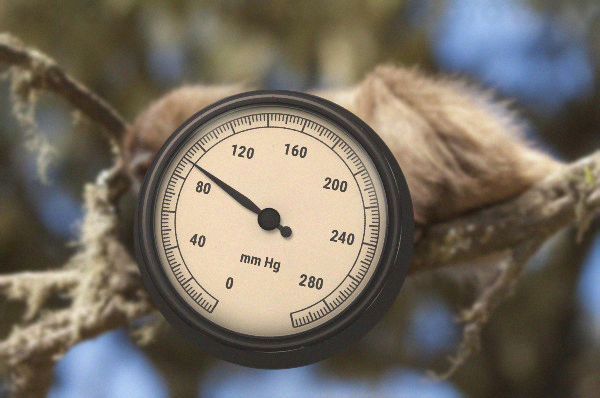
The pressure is {"value": 90, "unit": "mmHg"}
